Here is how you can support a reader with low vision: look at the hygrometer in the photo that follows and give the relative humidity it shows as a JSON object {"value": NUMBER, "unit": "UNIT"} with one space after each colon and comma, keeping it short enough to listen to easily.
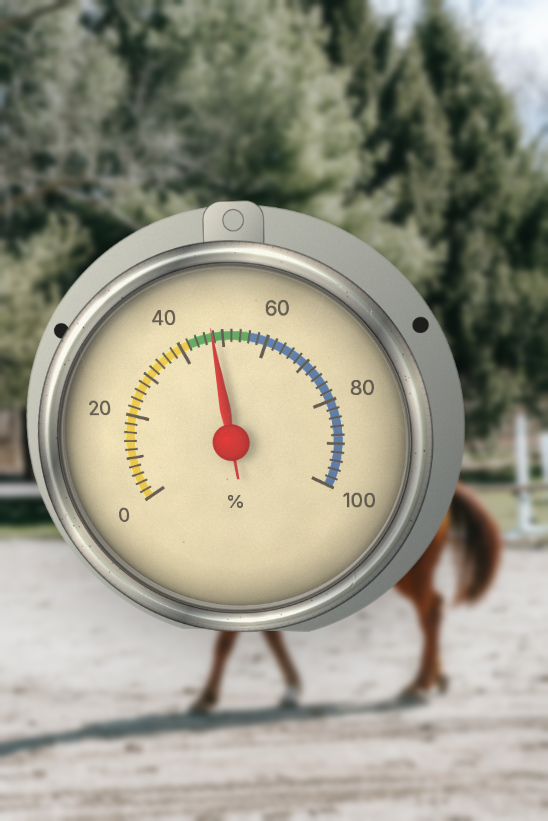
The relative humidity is {"value": 48, "unit": "%"}
